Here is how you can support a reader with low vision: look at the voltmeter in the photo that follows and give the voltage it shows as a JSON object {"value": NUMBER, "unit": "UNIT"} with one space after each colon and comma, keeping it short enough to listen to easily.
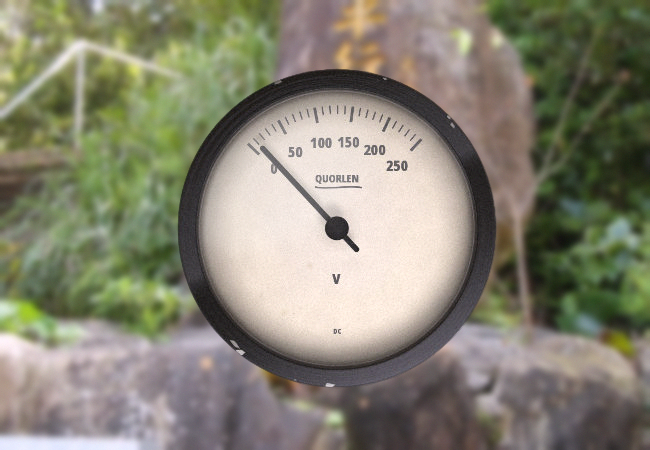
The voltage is {"value": 10, "unit": "V"}
